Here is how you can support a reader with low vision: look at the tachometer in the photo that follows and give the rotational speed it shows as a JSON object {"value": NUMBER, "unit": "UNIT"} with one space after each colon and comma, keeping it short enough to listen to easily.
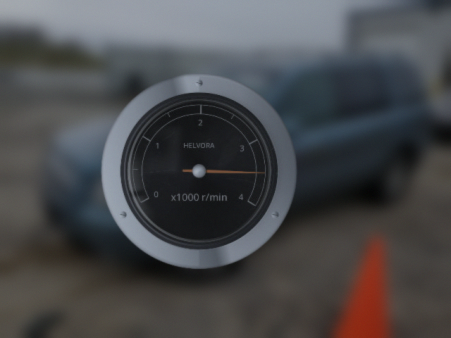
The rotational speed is {"value": 3500, "unit": "rpm"}
